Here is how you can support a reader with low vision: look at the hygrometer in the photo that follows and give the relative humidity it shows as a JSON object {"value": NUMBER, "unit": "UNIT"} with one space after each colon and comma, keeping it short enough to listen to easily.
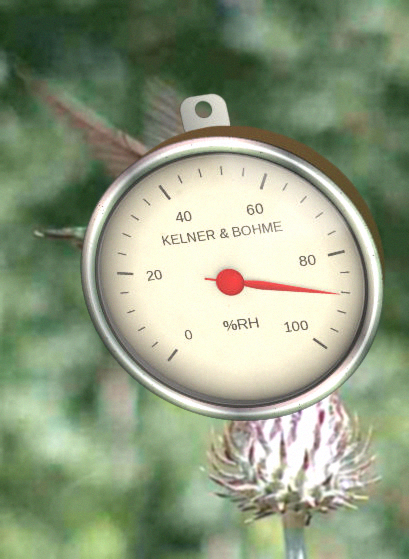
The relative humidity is {"value": 88, "unit": "%"}
